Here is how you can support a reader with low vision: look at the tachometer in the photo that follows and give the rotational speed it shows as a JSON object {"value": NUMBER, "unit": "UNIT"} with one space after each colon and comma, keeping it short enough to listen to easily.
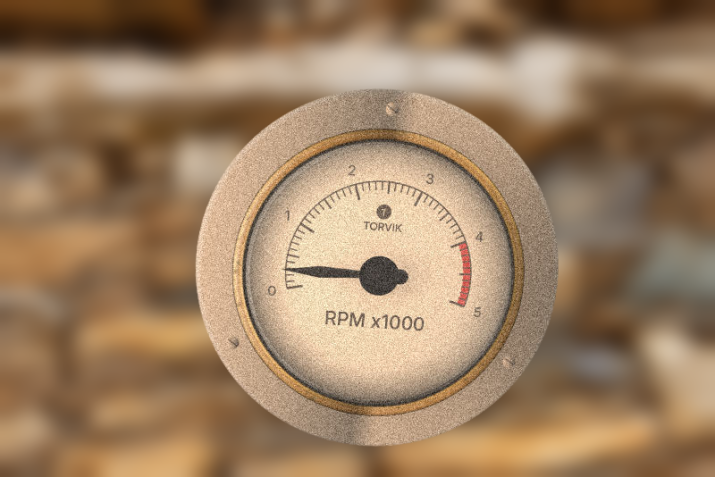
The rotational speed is {"value": 300, "unit": "rpm"}
